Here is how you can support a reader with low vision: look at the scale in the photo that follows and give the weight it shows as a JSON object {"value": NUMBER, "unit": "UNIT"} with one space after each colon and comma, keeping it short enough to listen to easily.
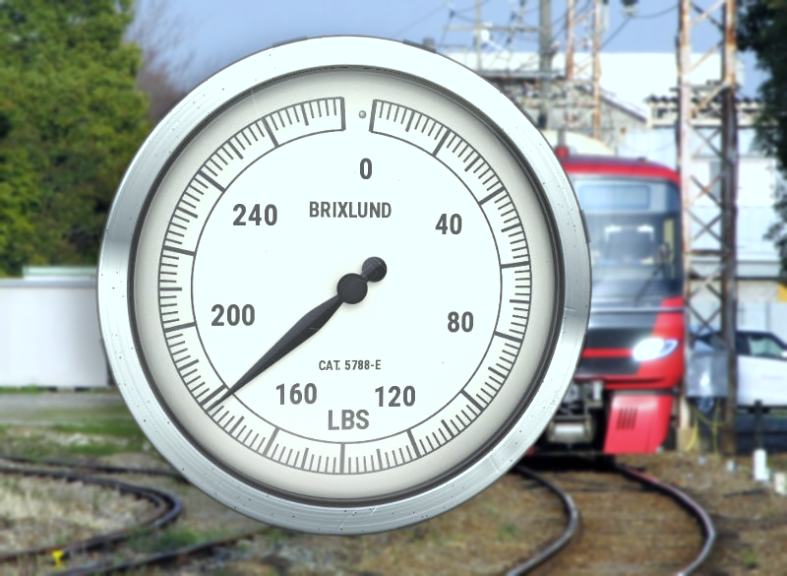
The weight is {"value": 178, "unit": "lb"}
